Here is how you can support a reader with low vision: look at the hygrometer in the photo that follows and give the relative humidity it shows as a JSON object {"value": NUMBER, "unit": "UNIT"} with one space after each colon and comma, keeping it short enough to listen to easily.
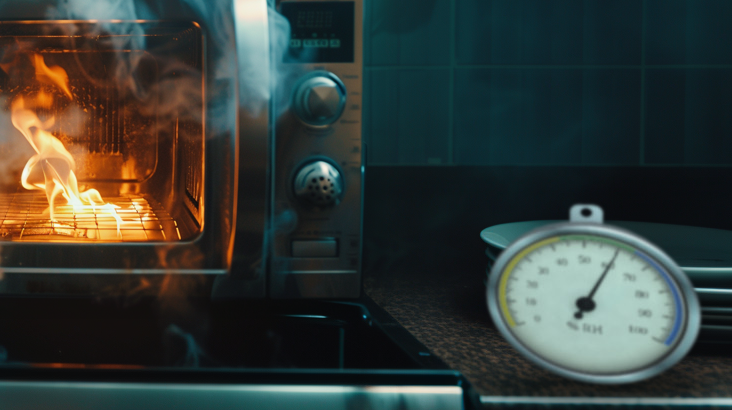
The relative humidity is {"value": 60, "unit": "%"}
